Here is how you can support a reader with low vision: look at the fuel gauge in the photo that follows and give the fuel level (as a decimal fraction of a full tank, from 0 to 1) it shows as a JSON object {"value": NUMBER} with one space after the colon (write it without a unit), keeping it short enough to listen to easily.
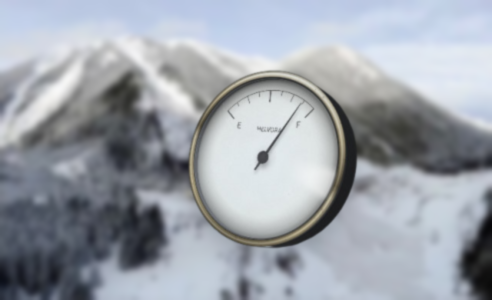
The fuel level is {"value": 0.875}
